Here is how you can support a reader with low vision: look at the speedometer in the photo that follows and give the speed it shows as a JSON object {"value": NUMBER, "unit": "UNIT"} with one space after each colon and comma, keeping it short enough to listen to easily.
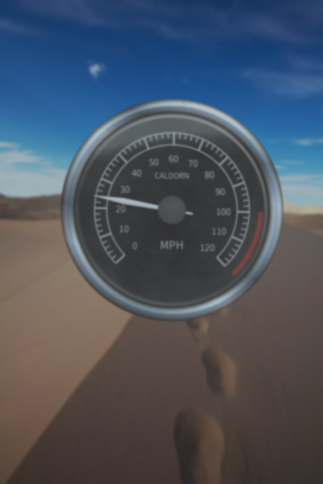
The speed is {"value": 24, "unit": "mph"}
